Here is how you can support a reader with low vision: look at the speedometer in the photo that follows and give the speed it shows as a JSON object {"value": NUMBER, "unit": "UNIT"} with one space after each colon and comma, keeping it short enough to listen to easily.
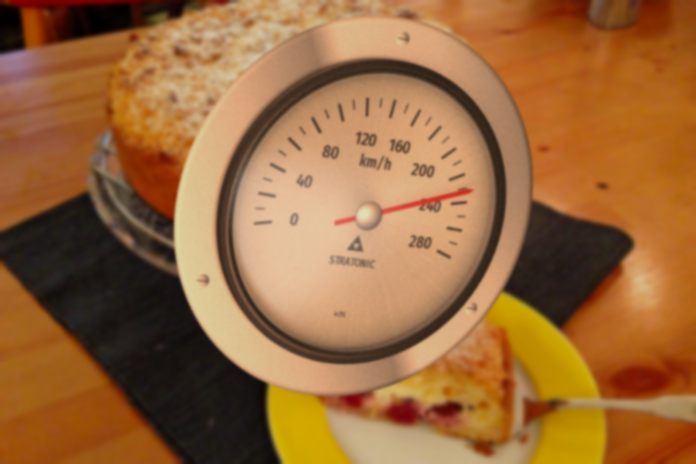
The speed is {"value": 230, "unit": "km/h"}
